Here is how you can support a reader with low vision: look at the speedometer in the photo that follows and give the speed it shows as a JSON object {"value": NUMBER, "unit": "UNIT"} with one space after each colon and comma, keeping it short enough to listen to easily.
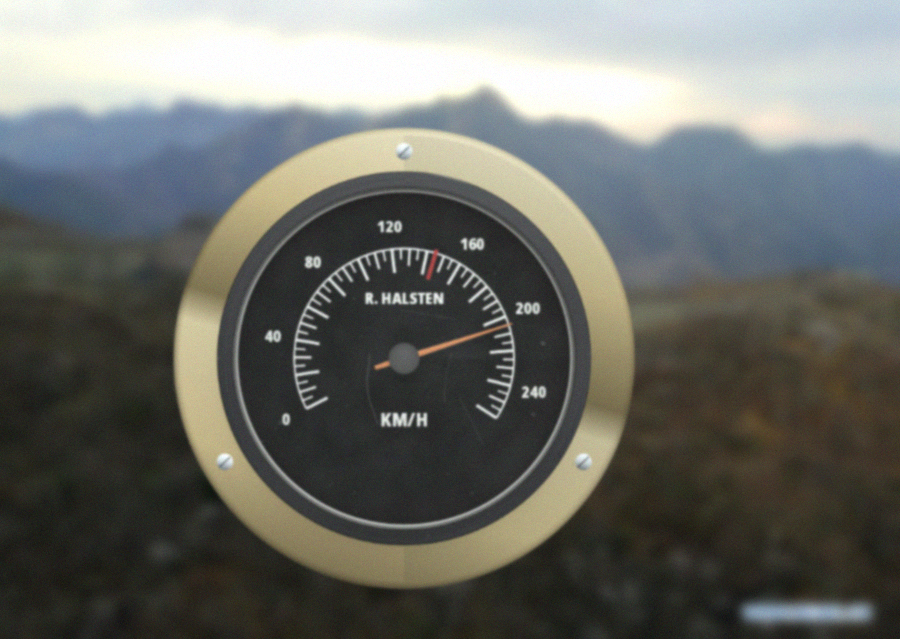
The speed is {"value": 205, "unit": "km/h"}
